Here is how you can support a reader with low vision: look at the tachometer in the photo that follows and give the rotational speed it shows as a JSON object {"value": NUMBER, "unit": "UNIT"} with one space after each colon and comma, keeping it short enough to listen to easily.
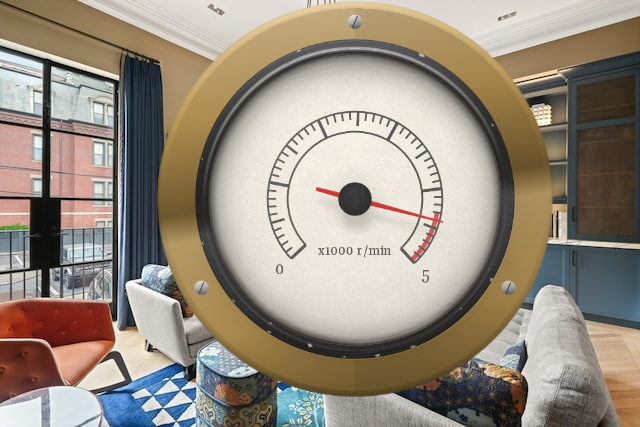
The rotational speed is {"value": 4400, "unit": "rpm"}
